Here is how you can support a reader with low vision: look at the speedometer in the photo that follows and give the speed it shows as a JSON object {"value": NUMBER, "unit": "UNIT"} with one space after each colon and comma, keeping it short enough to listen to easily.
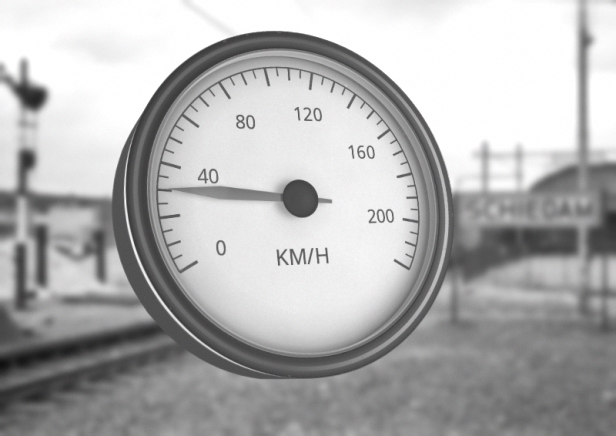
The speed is {"value": 30, "unit": "km/h"}
